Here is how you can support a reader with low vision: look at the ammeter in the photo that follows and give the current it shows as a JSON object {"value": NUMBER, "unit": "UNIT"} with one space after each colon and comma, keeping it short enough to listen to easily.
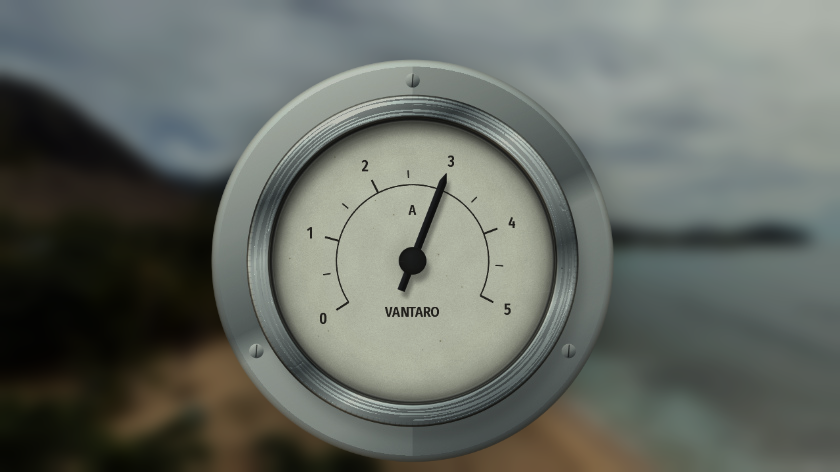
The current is {"value": 3, "unit": "A"}
